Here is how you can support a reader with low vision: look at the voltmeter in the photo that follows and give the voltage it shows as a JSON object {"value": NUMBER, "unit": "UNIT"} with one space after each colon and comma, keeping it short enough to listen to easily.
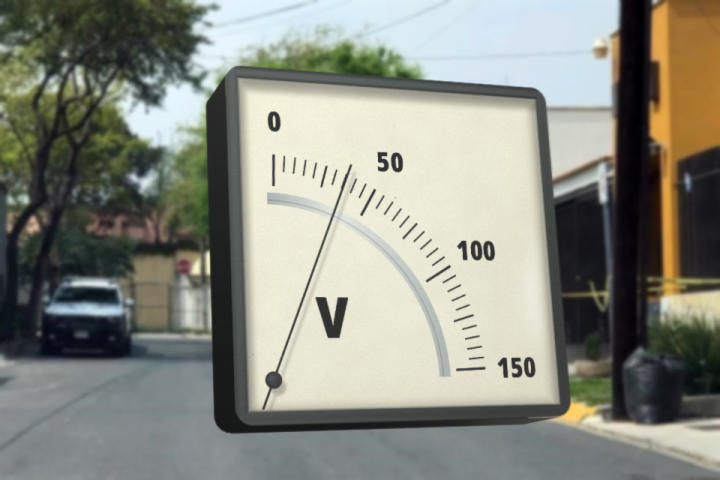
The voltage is {"value": 35, "unit": "V"}
